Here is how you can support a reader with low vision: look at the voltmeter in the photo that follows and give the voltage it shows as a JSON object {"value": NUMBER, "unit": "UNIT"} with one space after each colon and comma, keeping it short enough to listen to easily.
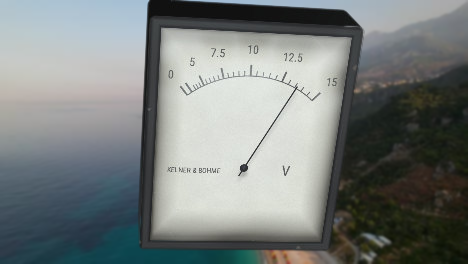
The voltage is {"value": 13.5, "unit": "V"}
